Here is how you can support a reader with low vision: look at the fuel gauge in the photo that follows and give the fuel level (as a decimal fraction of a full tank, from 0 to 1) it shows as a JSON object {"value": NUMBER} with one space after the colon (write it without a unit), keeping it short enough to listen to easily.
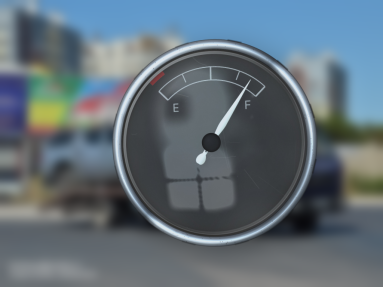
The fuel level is {"value": 0.875}
